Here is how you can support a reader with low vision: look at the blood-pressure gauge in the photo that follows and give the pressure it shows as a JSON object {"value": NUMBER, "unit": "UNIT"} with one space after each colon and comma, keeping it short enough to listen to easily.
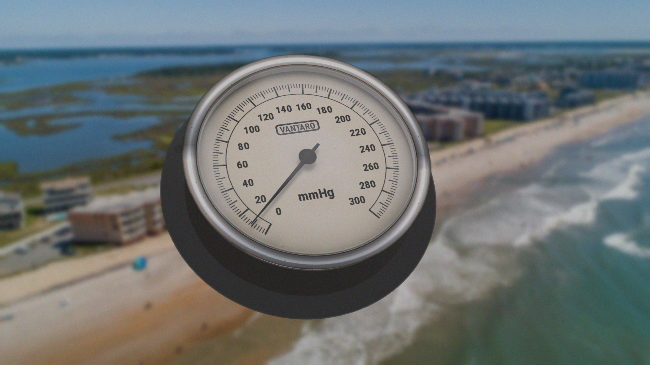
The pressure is {"value": 10, "unit": "mmHg"}
